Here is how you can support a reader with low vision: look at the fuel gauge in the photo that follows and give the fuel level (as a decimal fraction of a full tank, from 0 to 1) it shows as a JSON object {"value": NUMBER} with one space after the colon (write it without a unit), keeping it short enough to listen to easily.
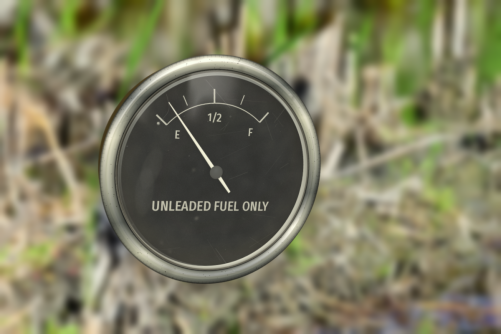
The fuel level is {"value": 0.125}
